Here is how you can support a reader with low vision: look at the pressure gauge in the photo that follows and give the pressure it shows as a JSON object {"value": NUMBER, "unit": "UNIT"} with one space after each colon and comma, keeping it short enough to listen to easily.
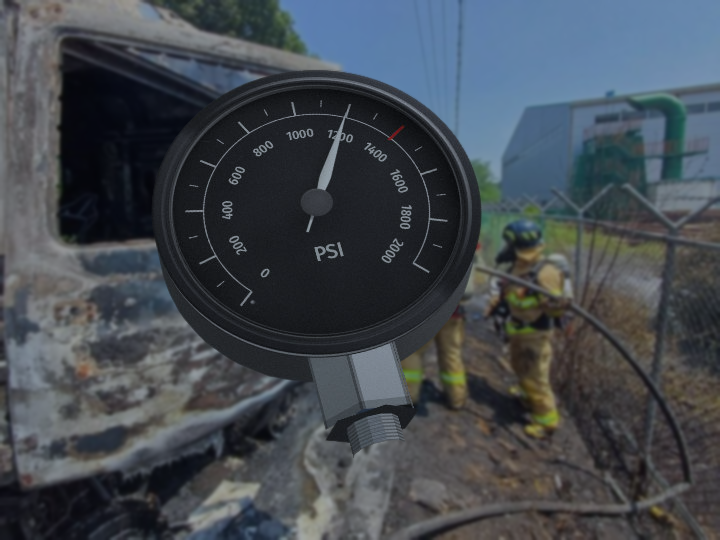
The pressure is {"value": 1200, "unit": "psi"}
